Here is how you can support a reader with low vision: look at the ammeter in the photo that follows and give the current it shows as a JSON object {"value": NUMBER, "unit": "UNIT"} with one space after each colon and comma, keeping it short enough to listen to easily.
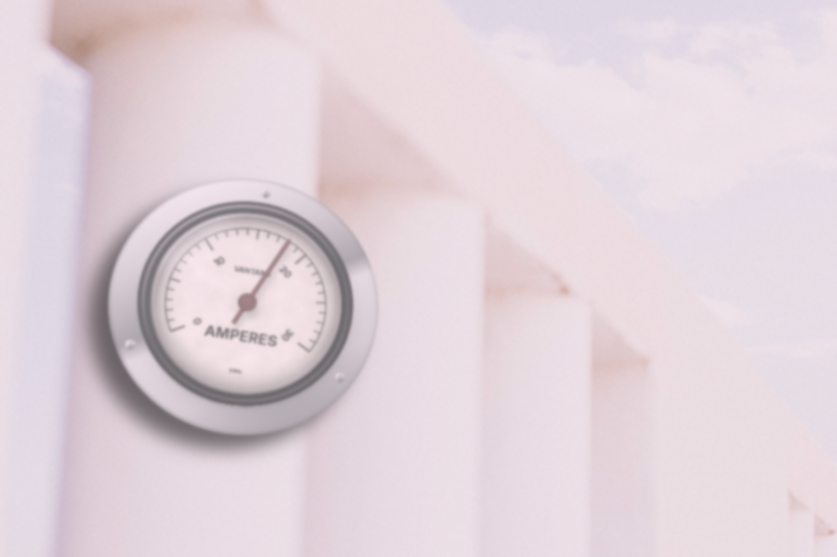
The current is {"value": 18, "unit": "A"}
